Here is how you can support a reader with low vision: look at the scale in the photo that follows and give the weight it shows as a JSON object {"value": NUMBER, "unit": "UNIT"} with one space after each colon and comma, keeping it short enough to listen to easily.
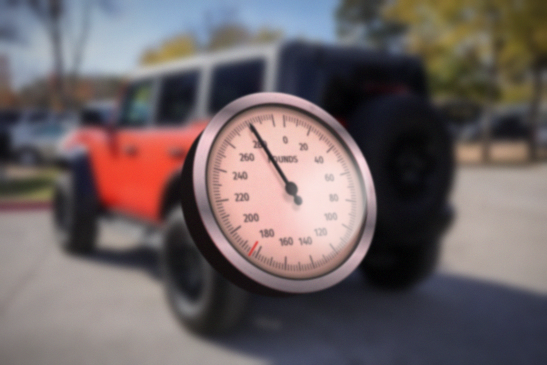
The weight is {"value": 280, "unit": "lb"}
